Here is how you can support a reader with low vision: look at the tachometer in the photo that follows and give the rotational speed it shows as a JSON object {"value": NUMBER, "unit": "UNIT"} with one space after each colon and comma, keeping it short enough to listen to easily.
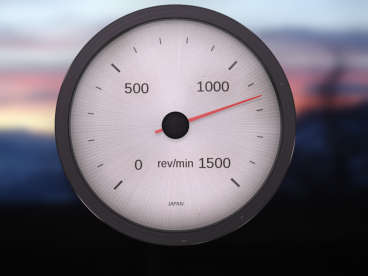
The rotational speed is {"value": 1150, "unit": "rpm"}
